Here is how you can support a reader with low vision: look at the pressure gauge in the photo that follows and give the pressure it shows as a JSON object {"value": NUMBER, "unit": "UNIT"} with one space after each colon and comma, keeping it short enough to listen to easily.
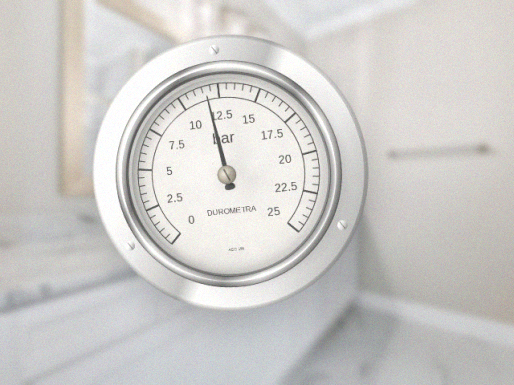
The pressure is {"value": 11.75, "unit": "bar"}
